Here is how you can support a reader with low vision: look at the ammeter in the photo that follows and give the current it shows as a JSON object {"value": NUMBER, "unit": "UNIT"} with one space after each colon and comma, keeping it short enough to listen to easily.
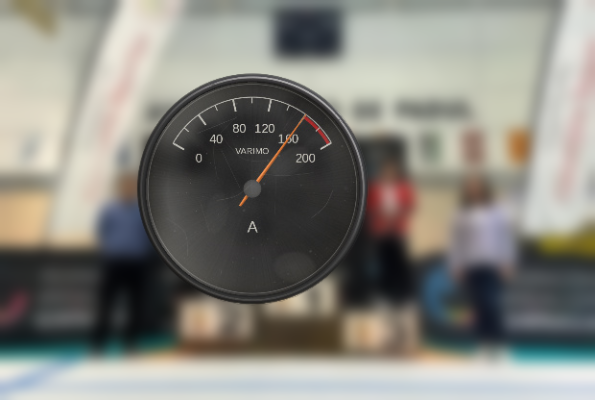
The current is {"value": 160, "unit": "A"}
